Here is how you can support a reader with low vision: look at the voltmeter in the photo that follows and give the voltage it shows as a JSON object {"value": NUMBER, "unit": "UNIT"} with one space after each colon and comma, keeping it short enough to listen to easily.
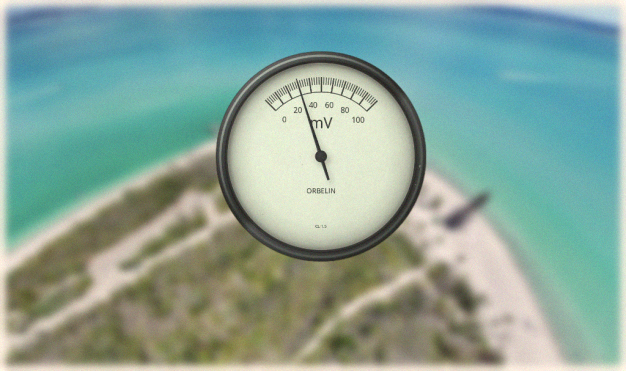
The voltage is {"value": 30, "unit": "mV"}
